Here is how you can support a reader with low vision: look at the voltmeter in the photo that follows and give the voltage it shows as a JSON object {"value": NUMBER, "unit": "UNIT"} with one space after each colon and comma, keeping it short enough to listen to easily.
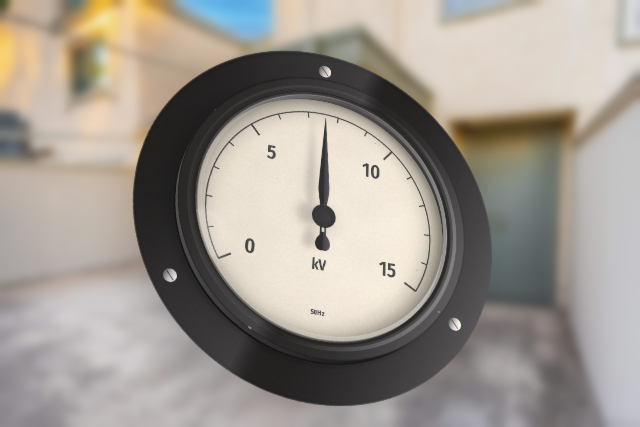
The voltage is {"value": 7.5, "unit": "kV"}
